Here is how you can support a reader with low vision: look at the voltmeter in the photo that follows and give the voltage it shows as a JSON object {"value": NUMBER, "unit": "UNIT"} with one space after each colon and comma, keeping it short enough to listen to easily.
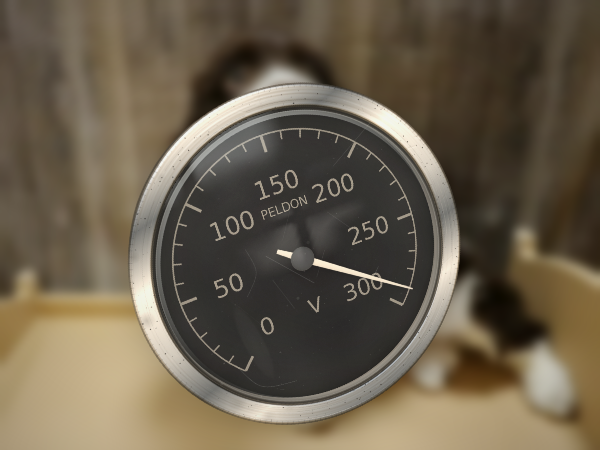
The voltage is {"value": 290, "unit": "V"}
